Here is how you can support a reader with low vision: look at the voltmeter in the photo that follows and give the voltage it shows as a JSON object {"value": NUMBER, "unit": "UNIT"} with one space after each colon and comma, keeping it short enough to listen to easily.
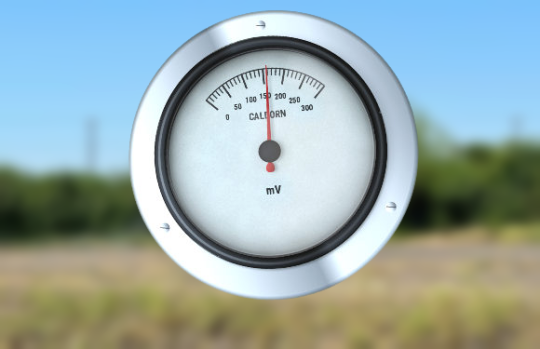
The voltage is {"value": 160, "unit": "mV"}
